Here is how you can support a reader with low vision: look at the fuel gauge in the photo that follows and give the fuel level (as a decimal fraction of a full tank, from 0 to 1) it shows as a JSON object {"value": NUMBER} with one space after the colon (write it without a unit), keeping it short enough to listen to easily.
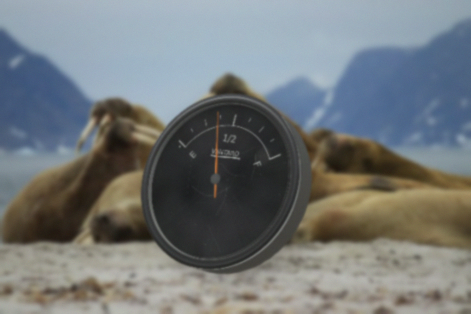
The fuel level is {"value": 0.375}
